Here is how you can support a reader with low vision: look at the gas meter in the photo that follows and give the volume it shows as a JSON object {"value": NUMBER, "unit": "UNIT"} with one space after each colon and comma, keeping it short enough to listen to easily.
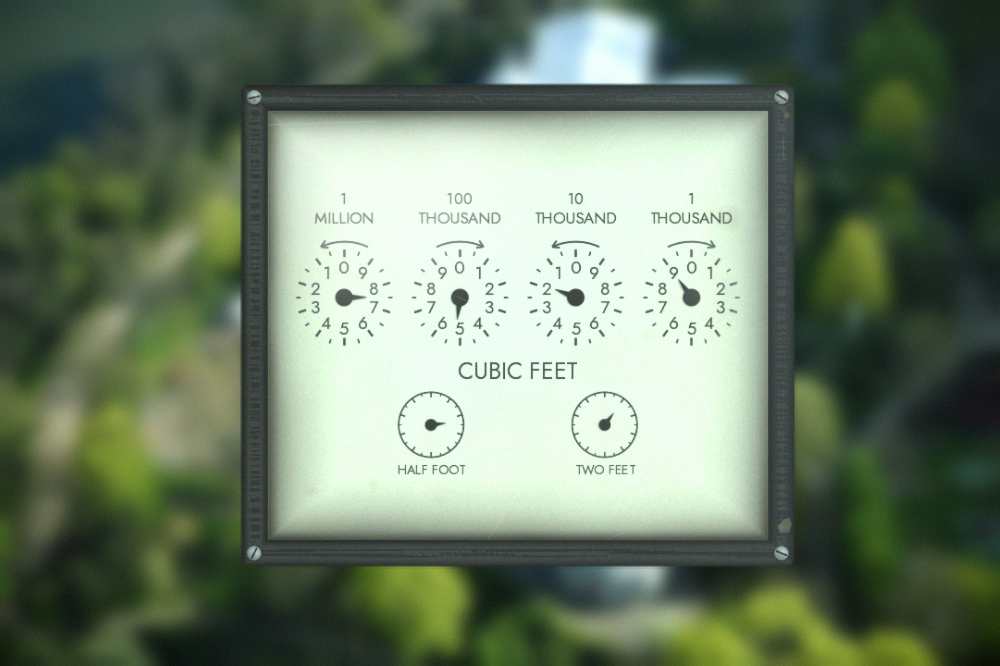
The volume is {"value": 751900, "unit": "ft³"}
